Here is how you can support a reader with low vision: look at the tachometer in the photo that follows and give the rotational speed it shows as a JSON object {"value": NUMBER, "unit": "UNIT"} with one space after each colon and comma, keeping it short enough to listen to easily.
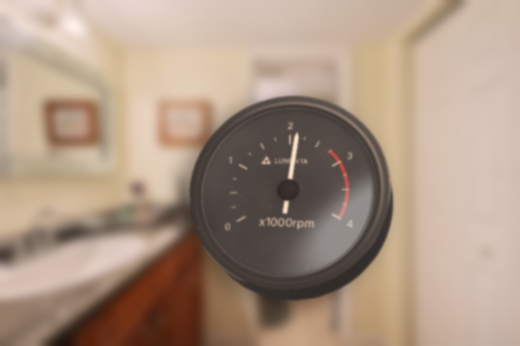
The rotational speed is {"value": 2125, "unit": "rpm"}
